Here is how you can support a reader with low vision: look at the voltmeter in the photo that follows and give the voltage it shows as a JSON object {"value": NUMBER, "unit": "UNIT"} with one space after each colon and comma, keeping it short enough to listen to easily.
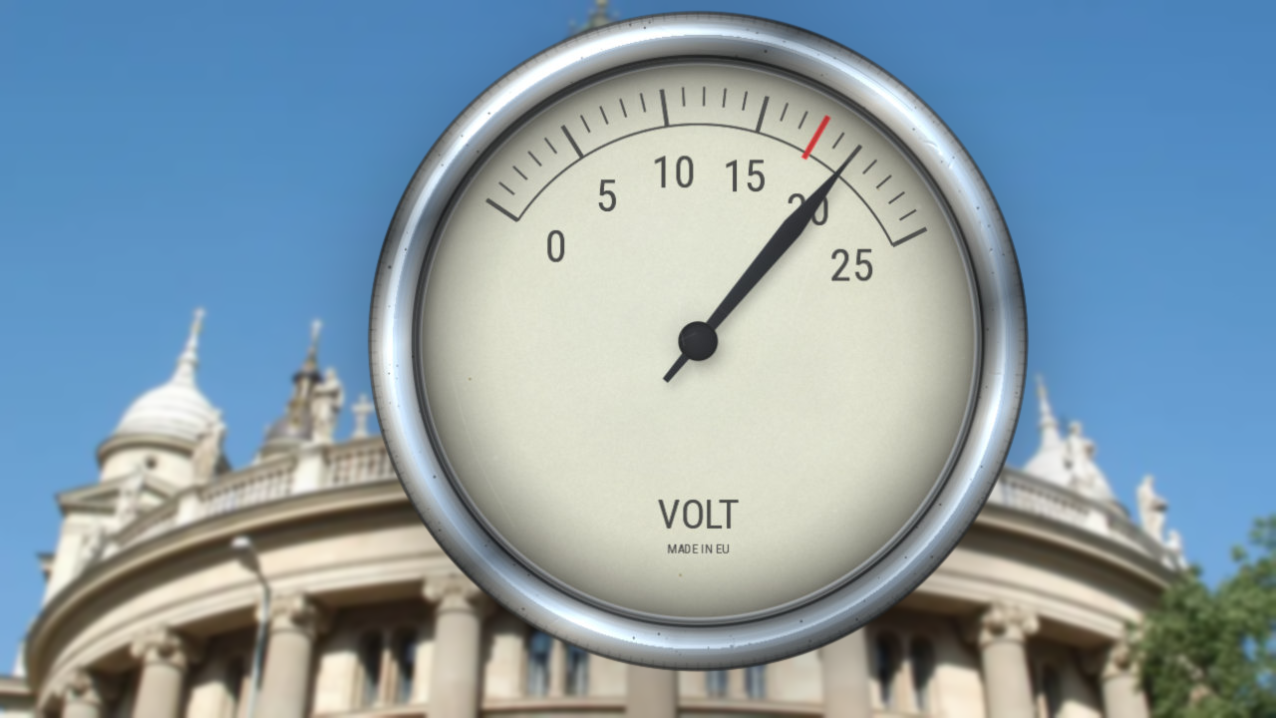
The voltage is {"value": 20, "unit": "V"}
